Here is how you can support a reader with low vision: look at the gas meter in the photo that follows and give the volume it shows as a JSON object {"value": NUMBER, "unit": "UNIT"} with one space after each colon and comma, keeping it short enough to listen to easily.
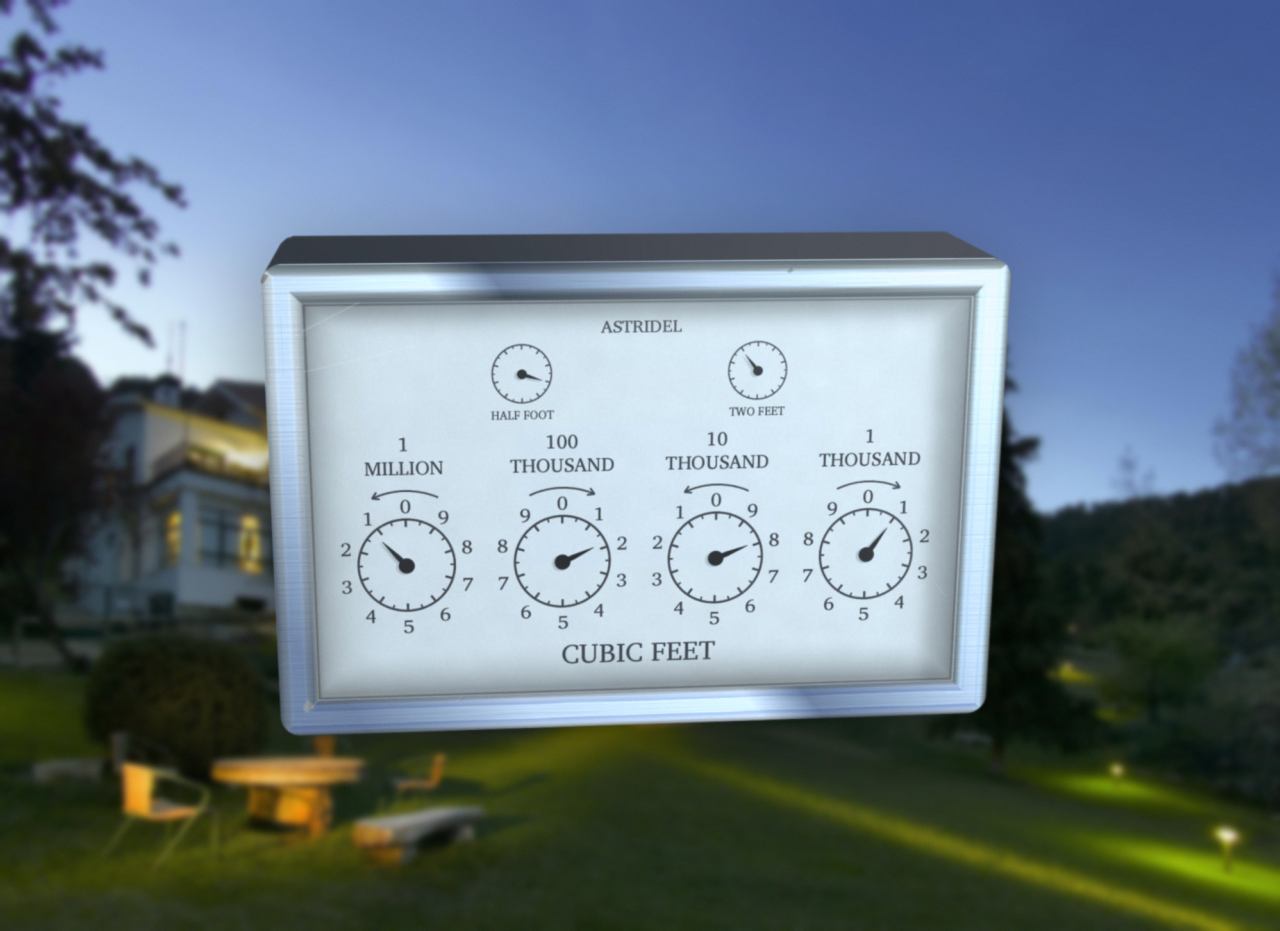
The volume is {"value": 118100, "unit": "ft³"}
